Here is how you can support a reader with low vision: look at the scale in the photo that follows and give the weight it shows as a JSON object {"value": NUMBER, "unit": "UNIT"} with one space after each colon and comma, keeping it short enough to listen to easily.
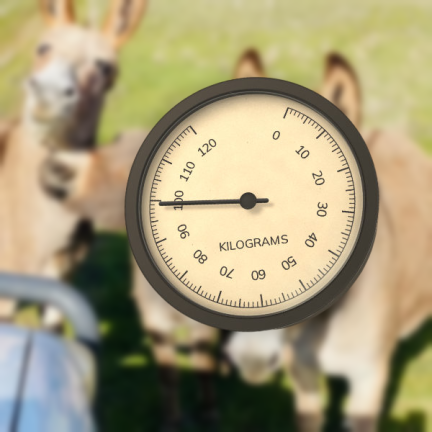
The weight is {"value": 99, "unit": "kg"}
